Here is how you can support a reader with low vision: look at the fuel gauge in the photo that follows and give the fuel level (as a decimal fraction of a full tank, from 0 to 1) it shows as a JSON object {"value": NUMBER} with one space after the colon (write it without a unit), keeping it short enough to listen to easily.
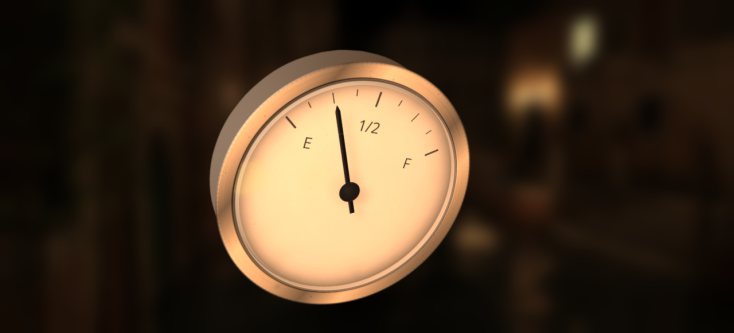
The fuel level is {"value": 0.25}
